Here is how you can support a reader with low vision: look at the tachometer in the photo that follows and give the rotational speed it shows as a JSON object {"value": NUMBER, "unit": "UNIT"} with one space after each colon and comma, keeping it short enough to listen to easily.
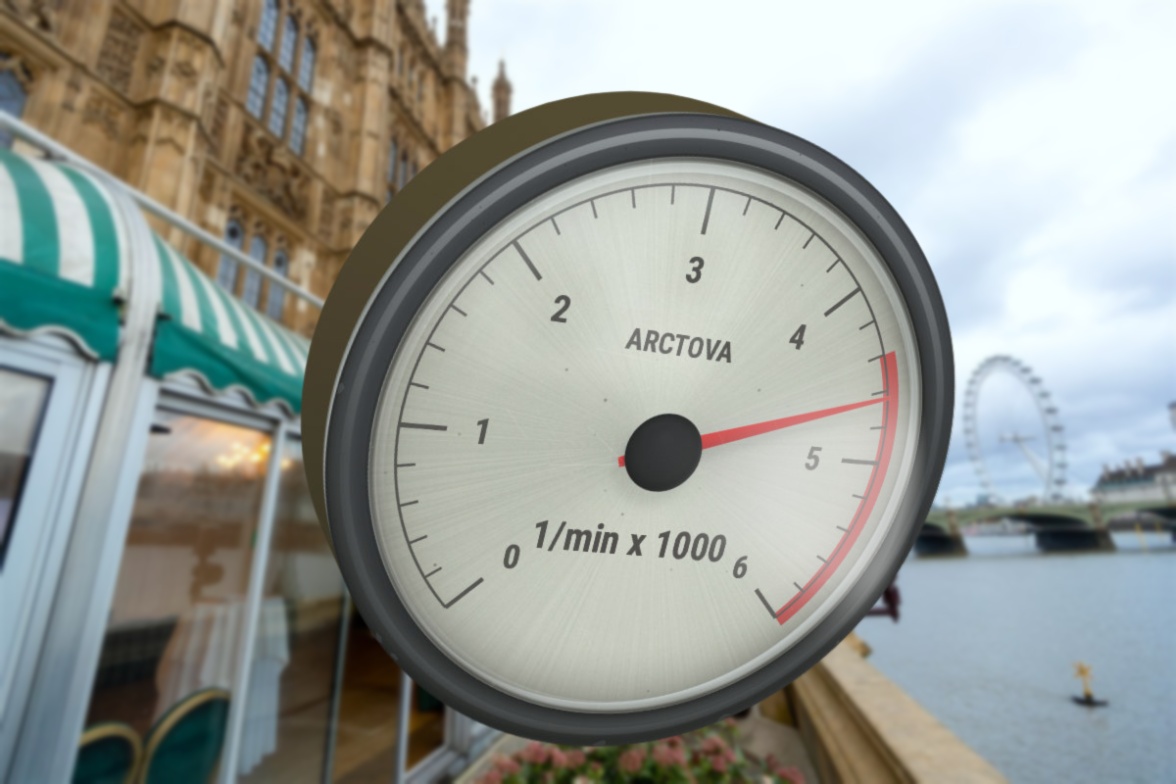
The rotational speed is {"value": 4600, "unit": "rpm"}
